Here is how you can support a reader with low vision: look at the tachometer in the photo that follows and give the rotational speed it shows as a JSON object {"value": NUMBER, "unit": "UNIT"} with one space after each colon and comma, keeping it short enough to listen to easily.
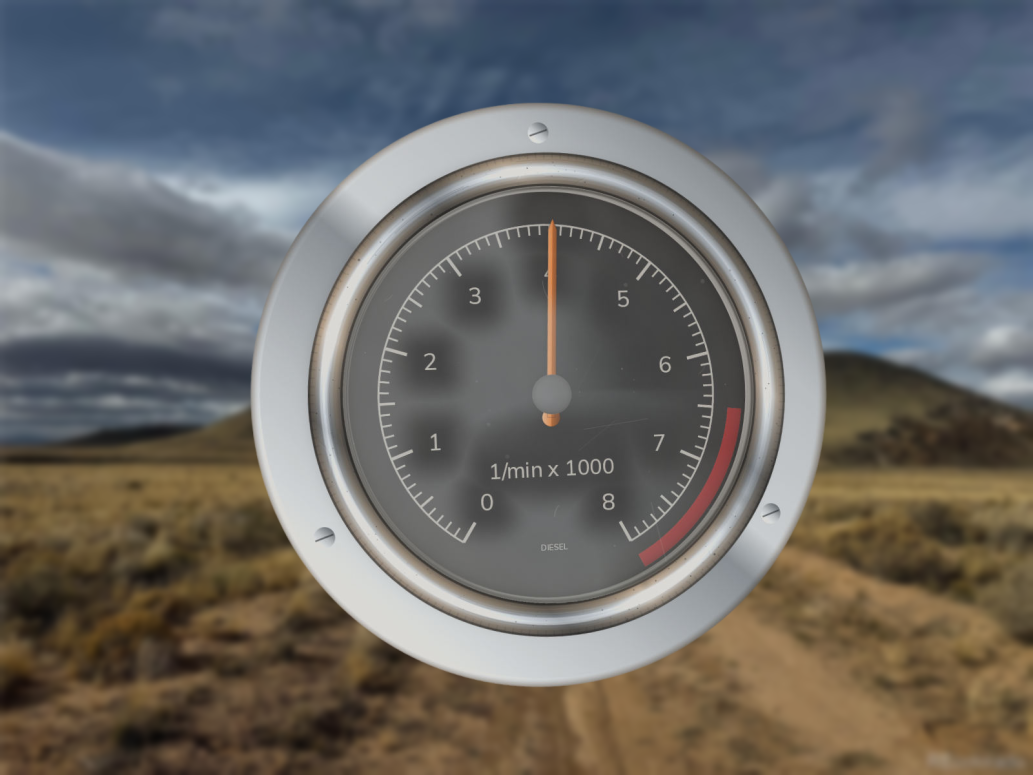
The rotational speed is {"value": 4000, "unit": "rpm"}
